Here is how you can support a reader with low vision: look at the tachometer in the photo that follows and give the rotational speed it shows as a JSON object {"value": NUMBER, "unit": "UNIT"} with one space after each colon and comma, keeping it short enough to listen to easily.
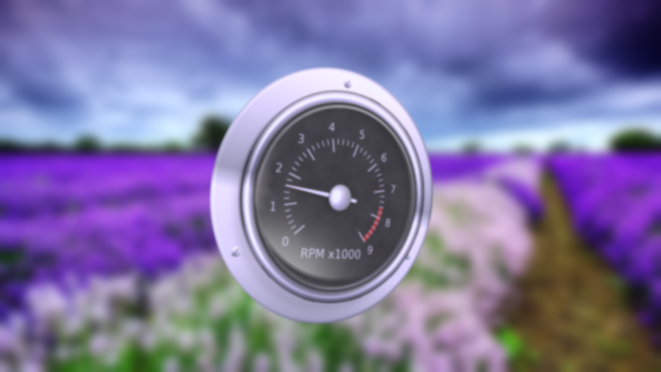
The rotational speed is {"value": 1600, "unit": "rpm"}
